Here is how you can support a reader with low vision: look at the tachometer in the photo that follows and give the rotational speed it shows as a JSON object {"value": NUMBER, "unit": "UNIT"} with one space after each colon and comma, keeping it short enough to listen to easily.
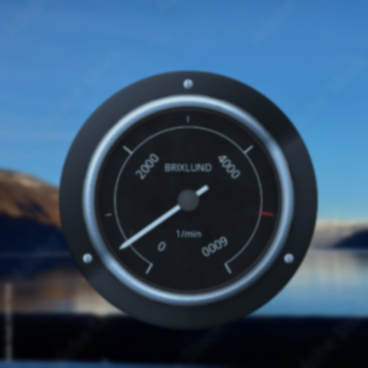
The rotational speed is {"value": 500, "unit": "rpm"}
